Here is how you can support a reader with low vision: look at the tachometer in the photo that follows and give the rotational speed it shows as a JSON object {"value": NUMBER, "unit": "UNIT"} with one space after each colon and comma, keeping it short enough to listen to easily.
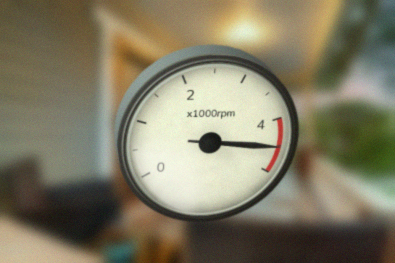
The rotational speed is {"value": 4500, "unit": "rpm"}
